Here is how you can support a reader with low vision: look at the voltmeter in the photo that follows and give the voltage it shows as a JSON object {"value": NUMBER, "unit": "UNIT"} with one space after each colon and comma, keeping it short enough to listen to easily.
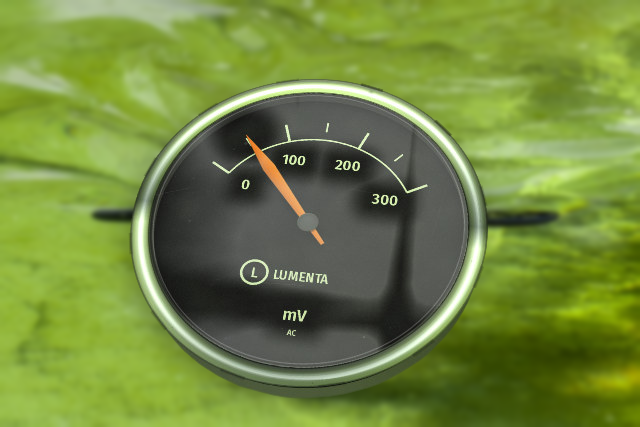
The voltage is {"value": 50, "unit": "mV"}
